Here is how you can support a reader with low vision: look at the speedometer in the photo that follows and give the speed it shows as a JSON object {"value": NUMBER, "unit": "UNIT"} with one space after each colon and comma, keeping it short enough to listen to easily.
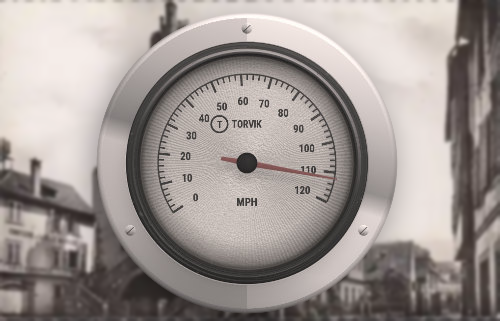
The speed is {"value": 112, "unit": "mph"}
